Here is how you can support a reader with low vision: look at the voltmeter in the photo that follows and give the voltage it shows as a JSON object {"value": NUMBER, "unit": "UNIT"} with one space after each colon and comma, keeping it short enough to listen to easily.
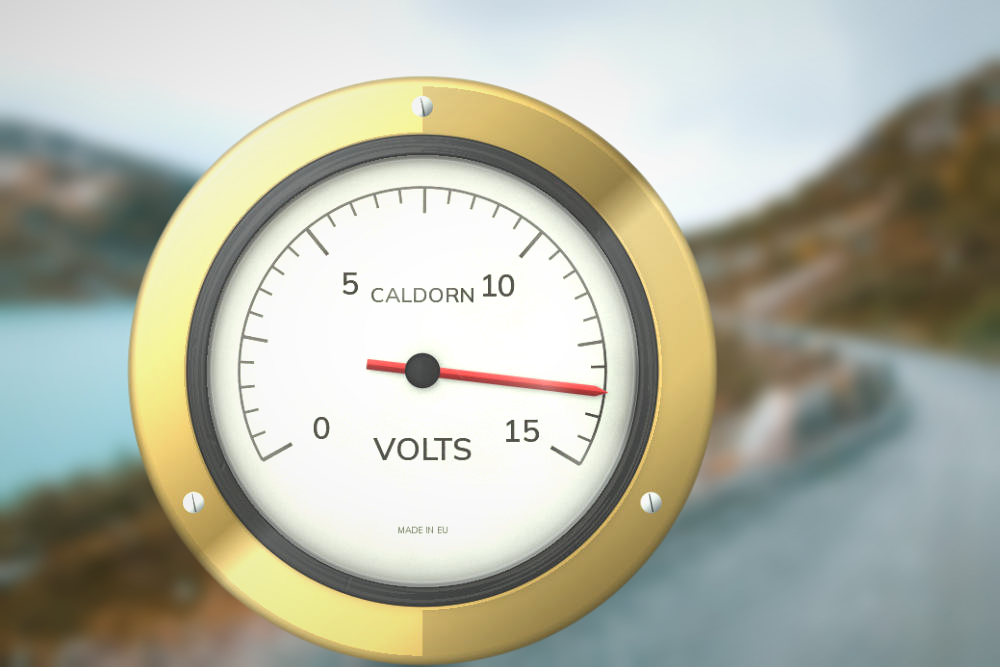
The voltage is {"value": 13.5, "unit": "V"}
